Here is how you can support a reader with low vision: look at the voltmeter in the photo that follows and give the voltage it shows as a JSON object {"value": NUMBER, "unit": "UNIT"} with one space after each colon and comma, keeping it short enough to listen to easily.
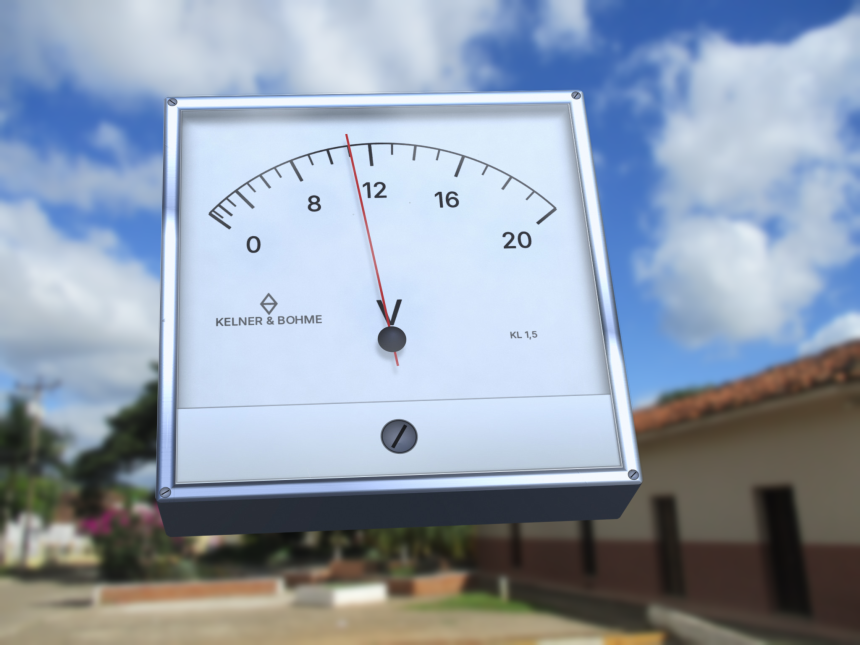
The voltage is {"value": 11, "unit": "V"}
